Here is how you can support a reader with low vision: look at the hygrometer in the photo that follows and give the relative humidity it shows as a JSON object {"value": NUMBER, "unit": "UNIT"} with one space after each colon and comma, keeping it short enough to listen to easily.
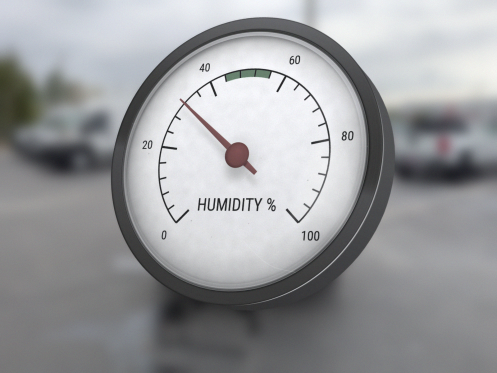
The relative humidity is {"value": 32, "unit": "%"}
